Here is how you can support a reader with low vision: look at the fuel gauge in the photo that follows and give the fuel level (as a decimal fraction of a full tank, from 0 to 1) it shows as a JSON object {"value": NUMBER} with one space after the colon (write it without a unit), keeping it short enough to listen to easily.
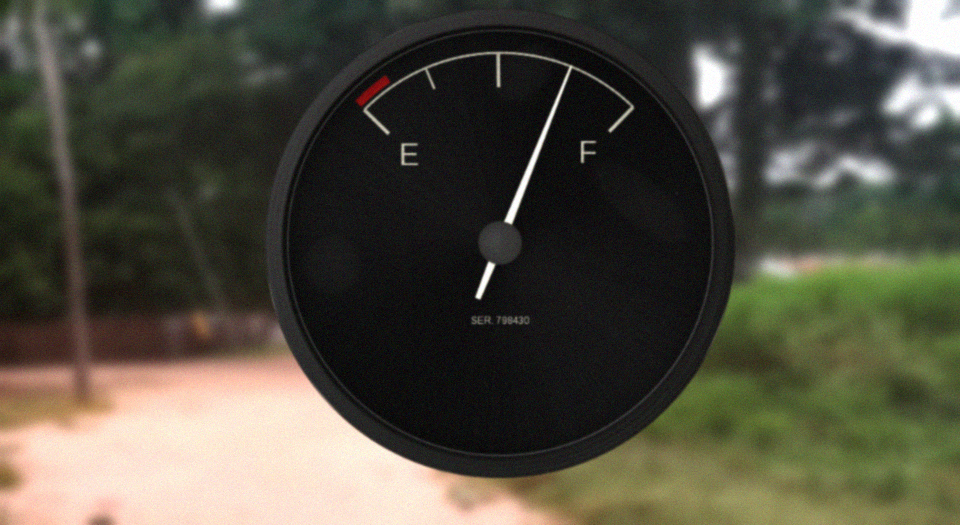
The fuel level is {"value": 0.75}
